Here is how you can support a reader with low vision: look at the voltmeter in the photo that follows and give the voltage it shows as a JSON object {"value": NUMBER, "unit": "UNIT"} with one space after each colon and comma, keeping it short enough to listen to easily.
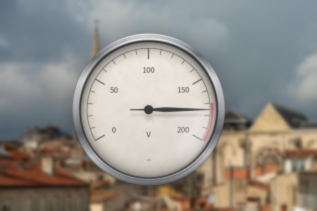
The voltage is {"value": 175, "unit": "V"}
